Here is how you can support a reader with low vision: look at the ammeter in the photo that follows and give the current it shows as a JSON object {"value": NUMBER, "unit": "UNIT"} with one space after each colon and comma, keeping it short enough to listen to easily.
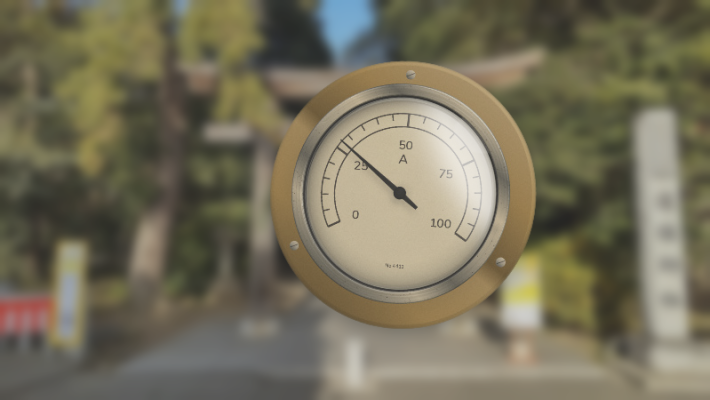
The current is {"value": 27.5, "unit": "A"}
